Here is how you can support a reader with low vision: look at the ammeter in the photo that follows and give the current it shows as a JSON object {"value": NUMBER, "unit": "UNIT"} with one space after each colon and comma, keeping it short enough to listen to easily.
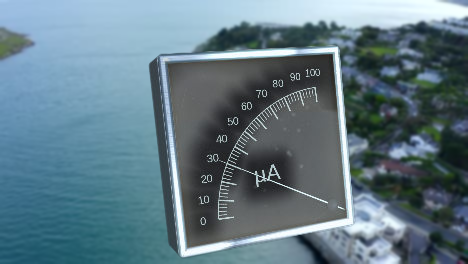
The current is {"value": 30, "unit": "µA"}
